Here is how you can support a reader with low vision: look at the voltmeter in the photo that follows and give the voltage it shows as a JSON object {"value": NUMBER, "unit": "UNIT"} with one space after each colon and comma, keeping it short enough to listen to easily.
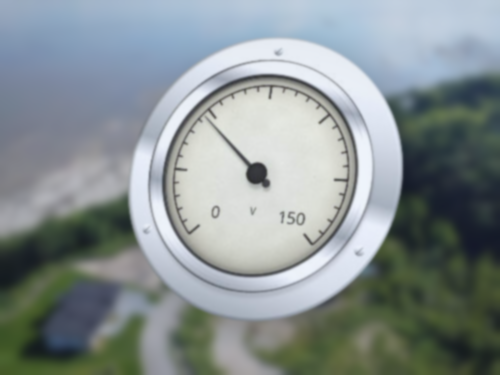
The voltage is {"value": 47.5, "unit": "V"}
